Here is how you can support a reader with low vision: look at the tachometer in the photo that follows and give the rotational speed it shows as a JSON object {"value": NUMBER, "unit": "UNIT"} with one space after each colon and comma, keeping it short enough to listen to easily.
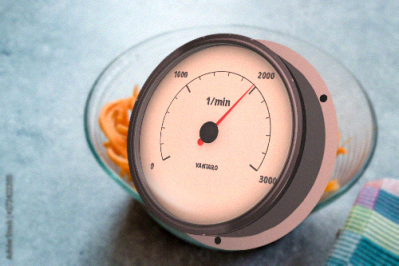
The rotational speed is {"value": 2000, "unit": "rpm"}
